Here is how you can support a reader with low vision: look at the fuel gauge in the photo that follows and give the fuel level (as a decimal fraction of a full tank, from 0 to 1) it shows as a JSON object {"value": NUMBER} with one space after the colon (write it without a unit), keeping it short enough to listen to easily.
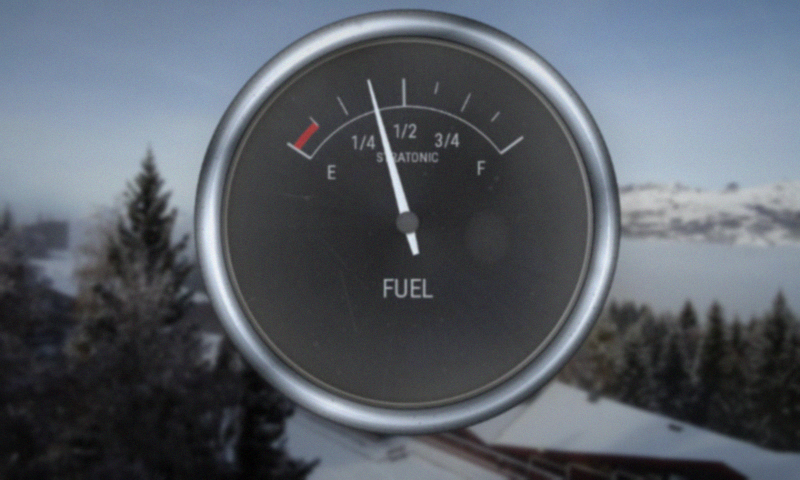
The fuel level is {"value": 0.375}
